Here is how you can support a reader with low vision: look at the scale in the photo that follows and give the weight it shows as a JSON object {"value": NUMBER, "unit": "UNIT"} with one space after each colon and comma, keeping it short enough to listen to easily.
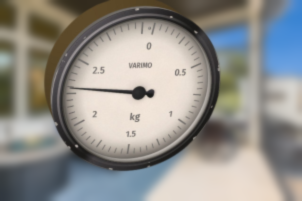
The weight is {"value": 2.3, "unit": "kg"}
